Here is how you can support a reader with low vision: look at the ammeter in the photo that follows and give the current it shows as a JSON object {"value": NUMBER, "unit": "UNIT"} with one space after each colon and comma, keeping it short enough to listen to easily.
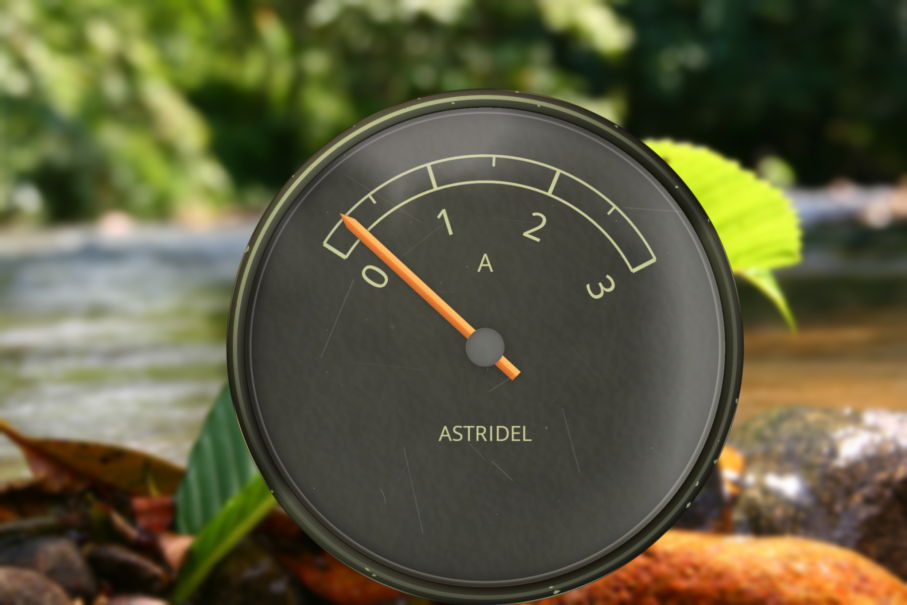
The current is {"value": 0.25, "unit": "A"}
